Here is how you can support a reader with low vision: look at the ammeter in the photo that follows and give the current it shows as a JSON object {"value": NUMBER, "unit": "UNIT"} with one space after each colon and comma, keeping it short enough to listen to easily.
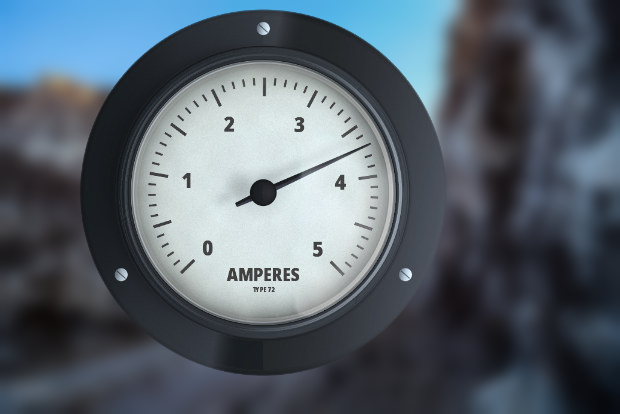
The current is {"value": 3.7, "unit": "A"}
